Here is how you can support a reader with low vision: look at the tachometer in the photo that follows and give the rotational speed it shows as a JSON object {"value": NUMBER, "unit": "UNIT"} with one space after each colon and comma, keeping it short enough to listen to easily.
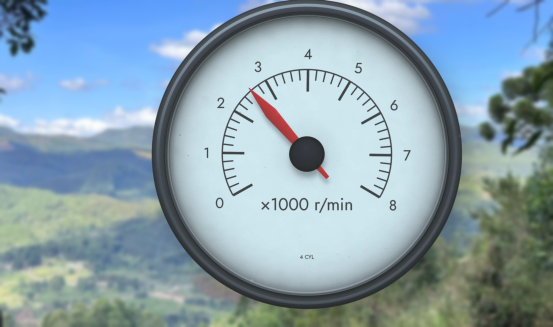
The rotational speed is {"value": 2600, "unit": "rpm"}
